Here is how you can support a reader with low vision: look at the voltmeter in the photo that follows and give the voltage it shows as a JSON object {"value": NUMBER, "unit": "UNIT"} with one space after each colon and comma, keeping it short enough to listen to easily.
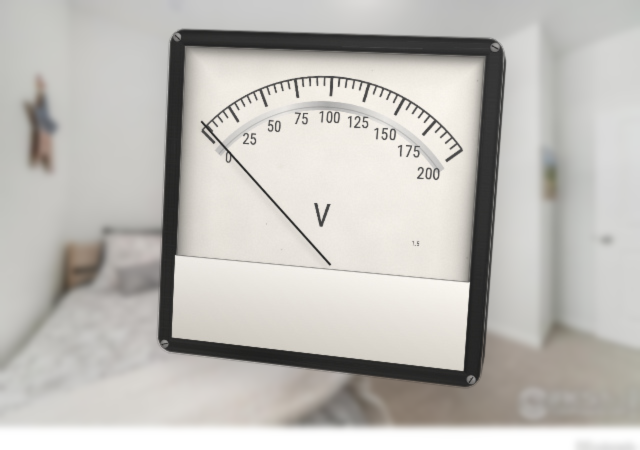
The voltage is {"value": 5, "unit": "V"}
